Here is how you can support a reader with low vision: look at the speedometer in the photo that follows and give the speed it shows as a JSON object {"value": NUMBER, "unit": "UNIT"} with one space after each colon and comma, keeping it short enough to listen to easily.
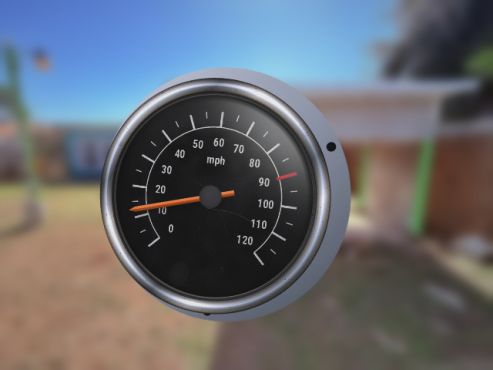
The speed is {"value": 12.5, "unit": "mph"}
